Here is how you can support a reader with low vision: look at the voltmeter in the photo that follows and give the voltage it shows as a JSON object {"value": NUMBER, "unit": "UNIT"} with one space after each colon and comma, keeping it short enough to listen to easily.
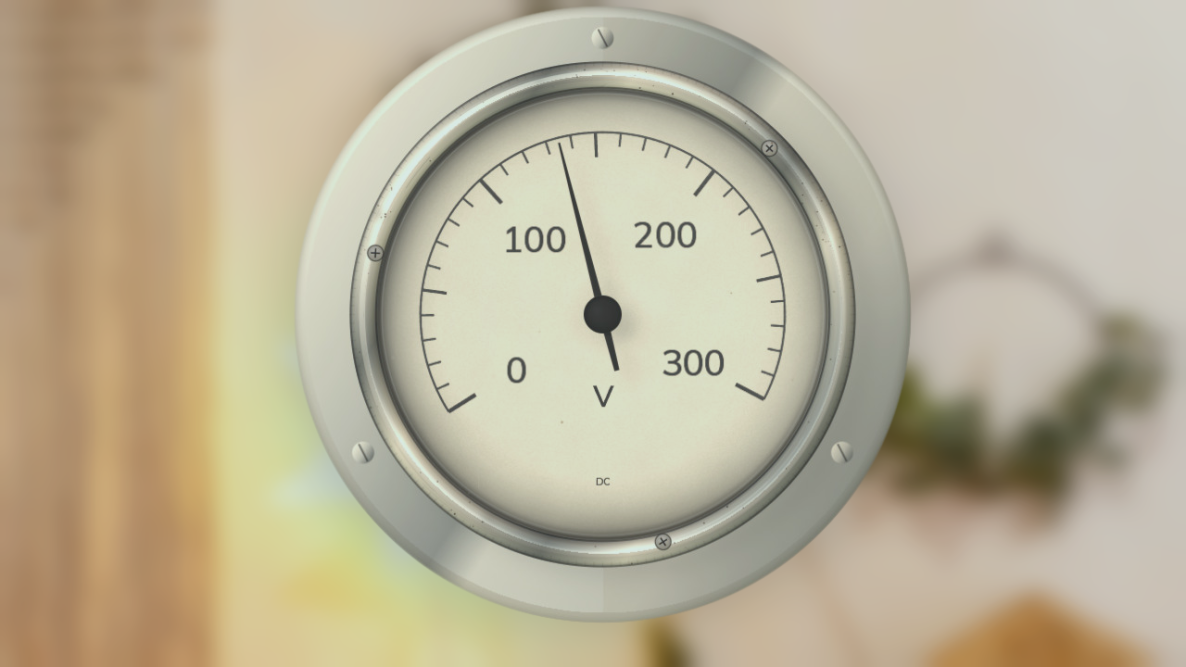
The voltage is {"value": 135, "unit": "V"}
